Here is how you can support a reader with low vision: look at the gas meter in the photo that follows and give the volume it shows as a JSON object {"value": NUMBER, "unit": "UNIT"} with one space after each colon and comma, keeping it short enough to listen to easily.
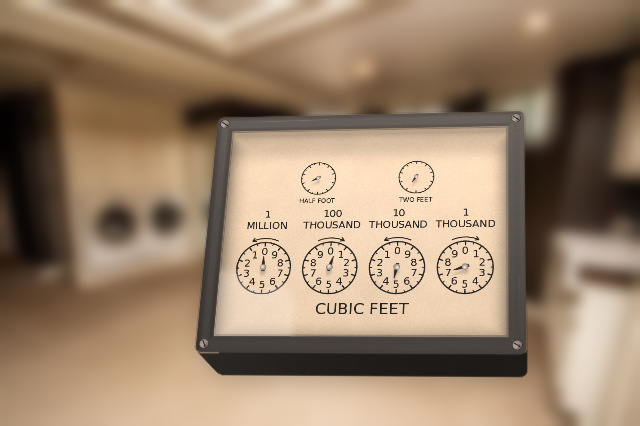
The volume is {"value": 4700, "unit": "ft³"}
